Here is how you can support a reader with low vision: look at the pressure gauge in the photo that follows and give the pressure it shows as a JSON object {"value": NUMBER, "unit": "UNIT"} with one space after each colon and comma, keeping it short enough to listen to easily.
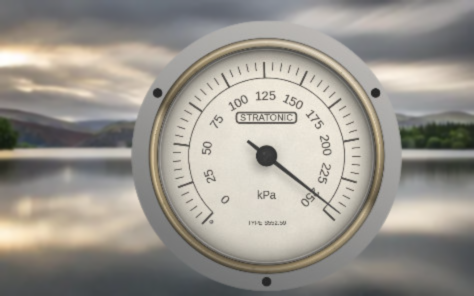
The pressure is {"value": 245, "unit": "kPa"}
